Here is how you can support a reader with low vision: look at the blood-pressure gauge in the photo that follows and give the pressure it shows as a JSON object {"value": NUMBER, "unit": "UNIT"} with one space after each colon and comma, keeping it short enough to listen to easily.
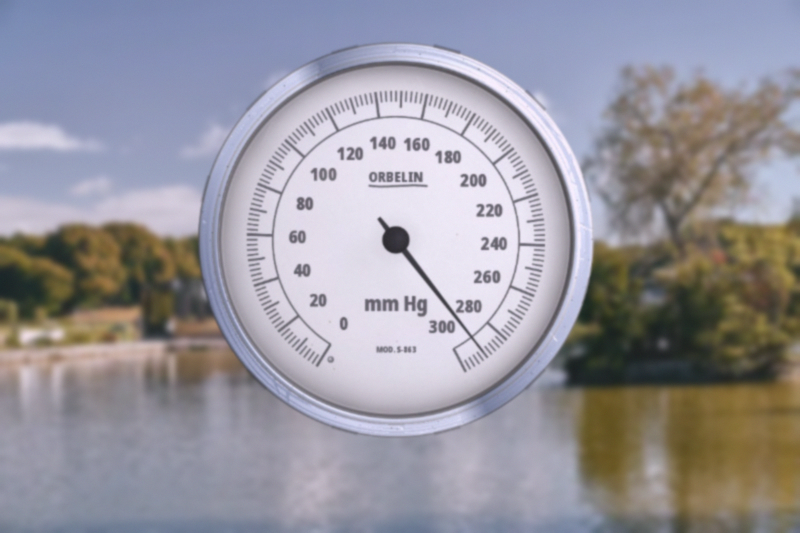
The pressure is {"value": 290, "unit": "mmHg"}
